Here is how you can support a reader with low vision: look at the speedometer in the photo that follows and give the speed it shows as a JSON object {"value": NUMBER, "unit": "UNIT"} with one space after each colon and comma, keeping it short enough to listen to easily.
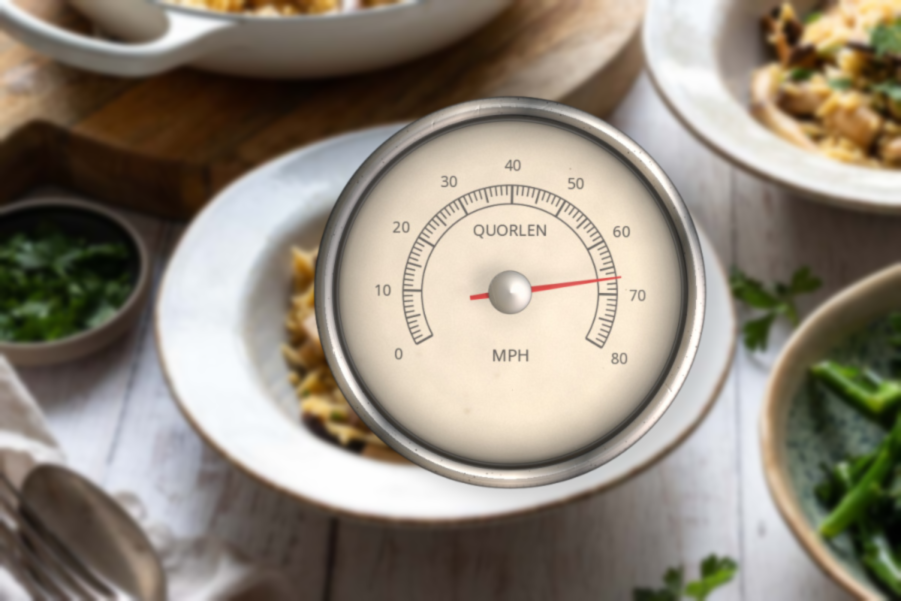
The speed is {"value": 67, "unit": "mph"}
